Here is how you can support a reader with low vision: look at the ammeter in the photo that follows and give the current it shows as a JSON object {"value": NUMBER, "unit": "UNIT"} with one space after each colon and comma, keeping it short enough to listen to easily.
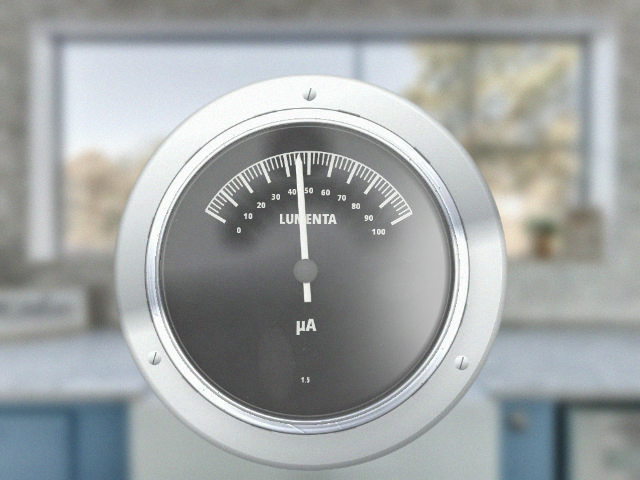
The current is {"value": 46, "unit": "µA"}
